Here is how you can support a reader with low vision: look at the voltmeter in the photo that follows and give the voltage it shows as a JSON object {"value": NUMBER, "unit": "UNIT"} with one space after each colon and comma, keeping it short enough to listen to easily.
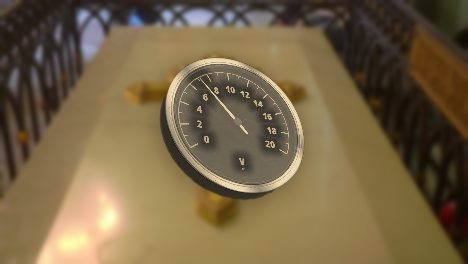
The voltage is {"value": 7, "unit": "V"}
